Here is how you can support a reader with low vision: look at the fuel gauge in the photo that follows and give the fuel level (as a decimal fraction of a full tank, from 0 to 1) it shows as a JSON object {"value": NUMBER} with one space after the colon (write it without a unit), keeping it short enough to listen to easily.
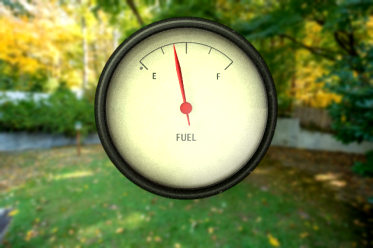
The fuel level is {"value": 0.375}
